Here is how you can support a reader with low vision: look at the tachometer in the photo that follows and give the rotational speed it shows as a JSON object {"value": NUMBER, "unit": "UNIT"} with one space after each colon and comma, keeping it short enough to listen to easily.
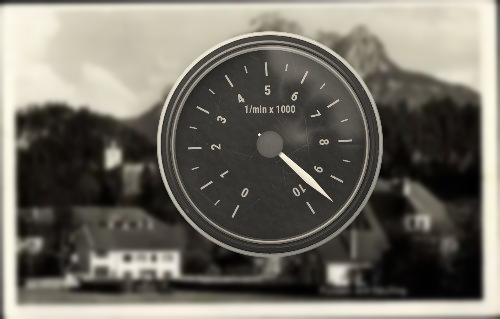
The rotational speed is {"value": 9500, "unit": "rpm"}
